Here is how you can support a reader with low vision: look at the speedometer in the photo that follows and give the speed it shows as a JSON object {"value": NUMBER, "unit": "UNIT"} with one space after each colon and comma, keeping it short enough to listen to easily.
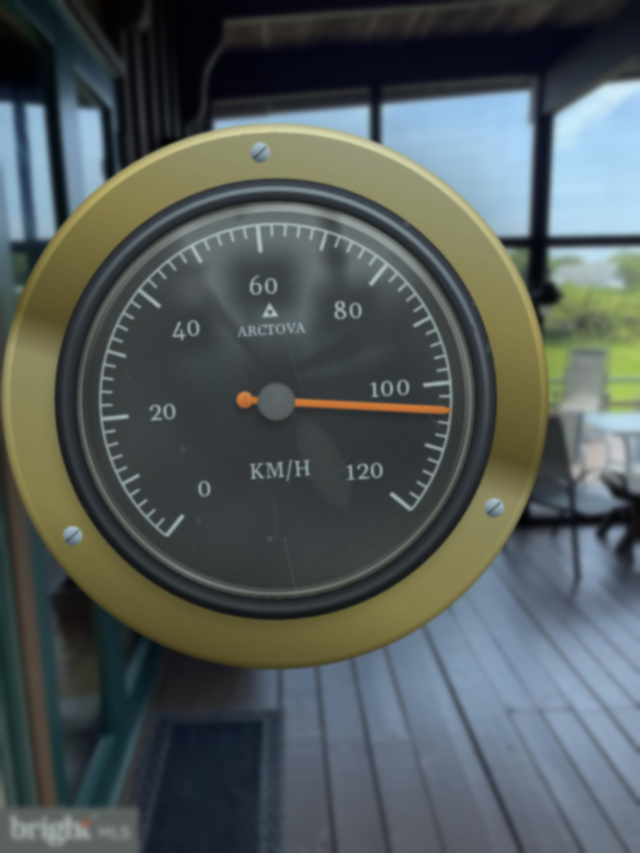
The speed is {"value": 104, "unit": "km/h"}
